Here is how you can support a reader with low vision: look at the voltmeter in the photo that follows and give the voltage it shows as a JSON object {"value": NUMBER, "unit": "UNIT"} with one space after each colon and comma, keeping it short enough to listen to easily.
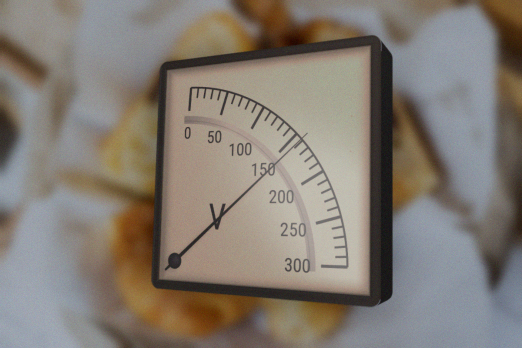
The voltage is {"value": 160, "unit": "V"}
